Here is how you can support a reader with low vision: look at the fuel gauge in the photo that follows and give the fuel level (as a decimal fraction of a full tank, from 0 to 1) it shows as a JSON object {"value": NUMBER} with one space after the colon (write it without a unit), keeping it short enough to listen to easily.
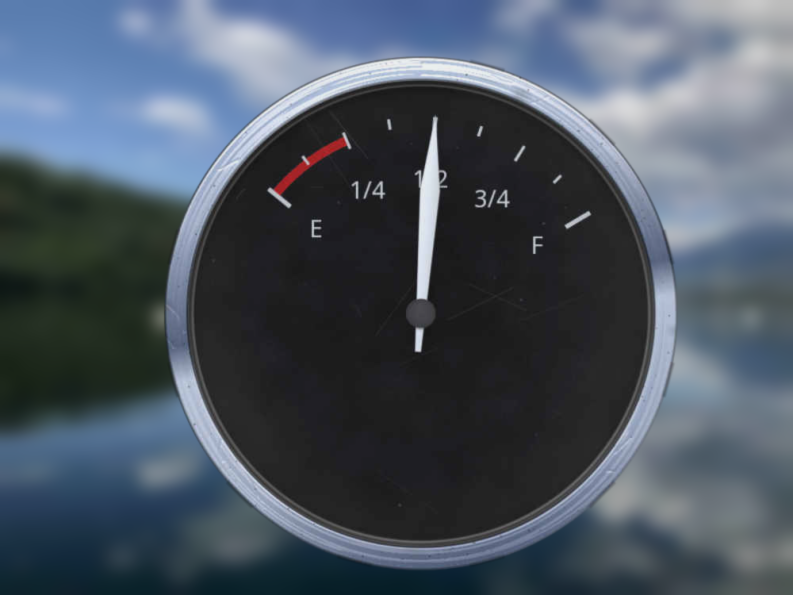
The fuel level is {"value": 0.5}
